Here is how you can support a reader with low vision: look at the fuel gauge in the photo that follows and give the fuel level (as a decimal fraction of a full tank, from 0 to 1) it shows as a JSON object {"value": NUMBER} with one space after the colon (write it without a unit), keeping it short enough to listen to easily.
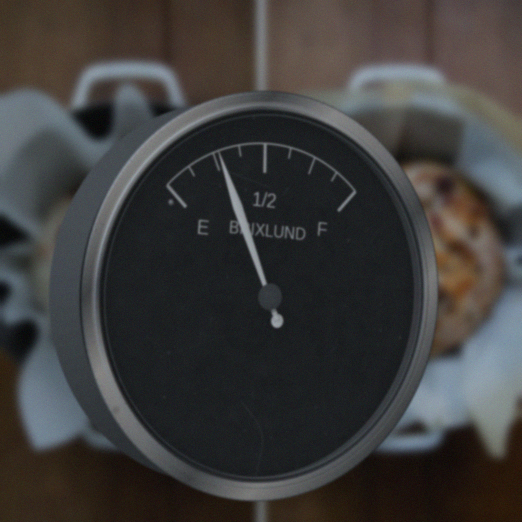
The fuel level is {"value": 0.25}
